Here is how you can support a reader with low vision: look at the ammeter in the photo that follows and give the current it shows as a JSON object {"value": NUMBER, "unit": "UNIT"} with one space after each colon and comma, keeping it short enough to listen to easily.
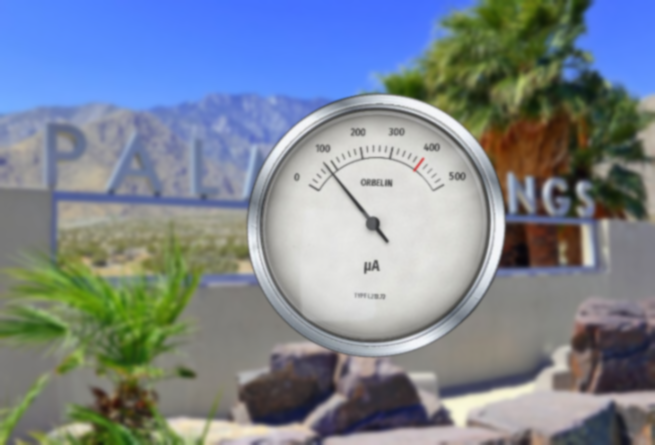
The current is {"value": 80, "unit": "µA"}
